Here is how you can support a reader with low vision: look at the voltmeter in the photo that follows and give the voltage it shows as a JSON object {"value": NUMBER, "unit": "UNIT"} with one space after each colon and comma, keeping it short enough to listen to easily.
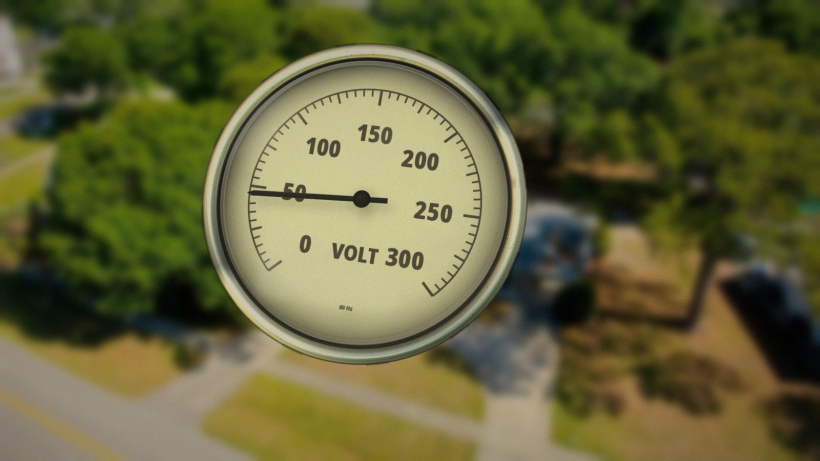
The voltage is {"value": 45, "unit": "V"}
